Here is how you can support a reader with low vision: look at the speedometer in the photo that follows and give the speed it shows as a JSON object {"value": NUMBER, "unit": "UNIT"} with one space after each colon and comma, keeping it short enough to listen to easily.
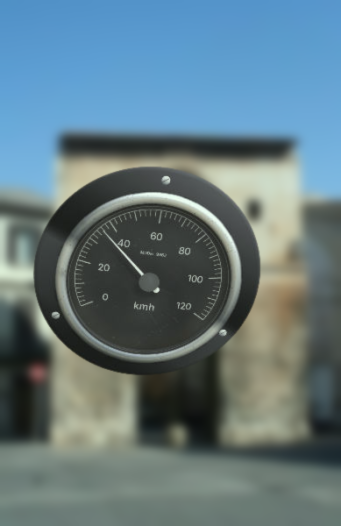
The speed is {"value": 36, "unit": "km/h"}
